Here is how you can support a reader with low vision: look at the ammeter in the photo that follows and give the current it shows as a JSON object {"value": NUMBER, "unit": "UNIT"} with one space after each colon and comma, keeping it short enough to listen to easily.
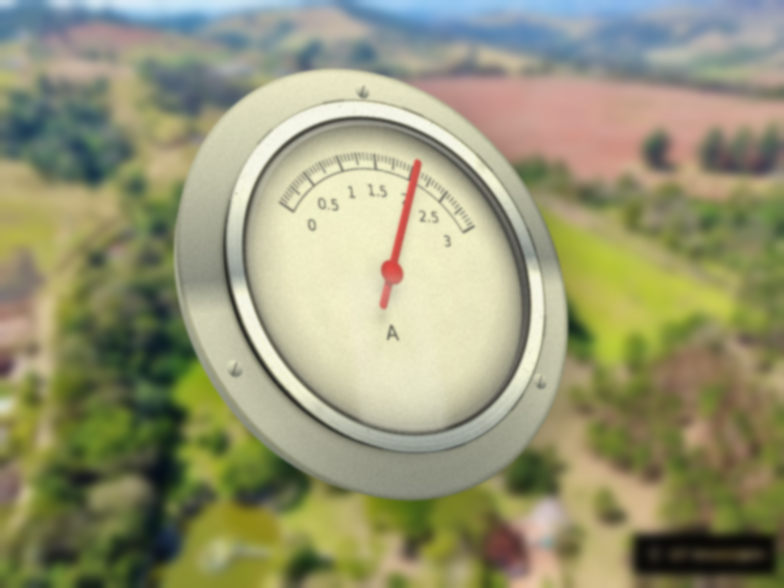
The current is {"value": 2, "unit": "A"}
